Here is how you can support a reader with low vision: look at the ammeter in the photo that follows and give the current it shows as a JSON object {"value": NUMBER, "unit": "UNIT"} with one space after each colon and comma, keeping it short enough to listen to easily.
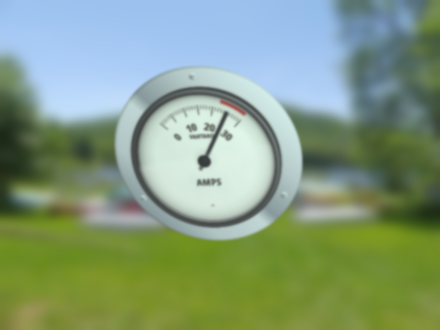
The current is {"value": 25, "unit": "A"}
